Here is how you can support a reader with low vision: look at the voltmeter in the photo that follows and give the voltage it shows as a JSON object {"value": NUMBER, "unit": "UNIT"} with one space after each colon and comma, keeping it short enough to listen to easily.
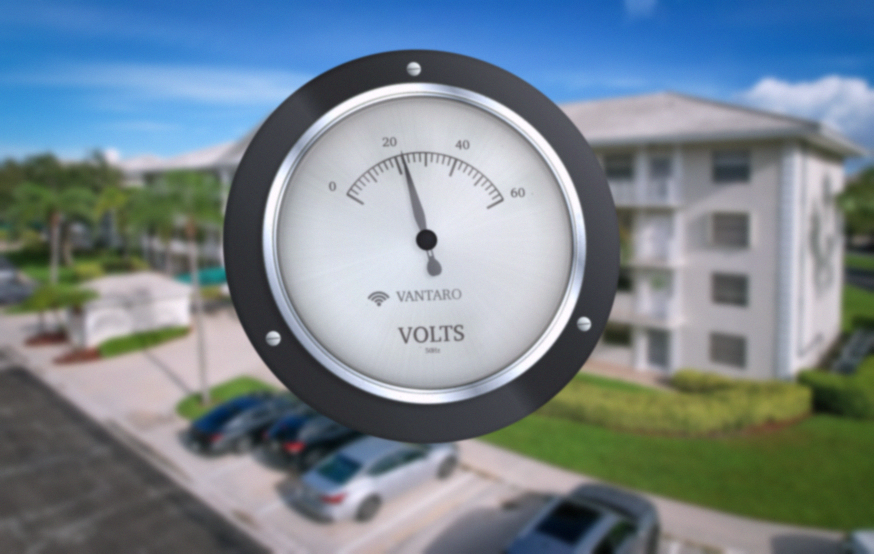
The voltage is {"value": 22, "unit": "V"}
